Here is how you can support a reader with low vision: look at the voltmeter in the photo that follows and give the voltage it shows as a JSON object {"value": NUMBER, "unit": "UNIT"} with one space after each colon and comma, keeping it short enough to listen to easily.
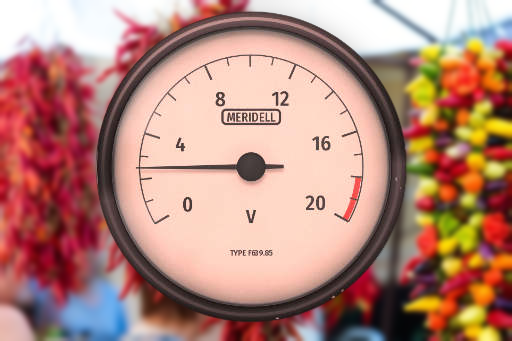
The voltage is {"value": 2.5, "unit": "V"}
